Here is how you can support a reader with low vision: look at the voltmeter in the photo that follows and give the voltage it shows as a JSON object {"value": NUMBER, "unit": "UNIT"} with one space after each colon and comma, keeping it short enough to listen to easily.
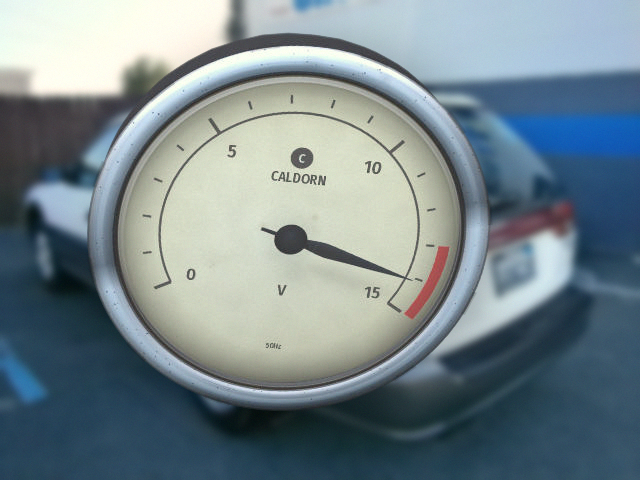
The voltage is {"value": 14, "unit": "V"}
